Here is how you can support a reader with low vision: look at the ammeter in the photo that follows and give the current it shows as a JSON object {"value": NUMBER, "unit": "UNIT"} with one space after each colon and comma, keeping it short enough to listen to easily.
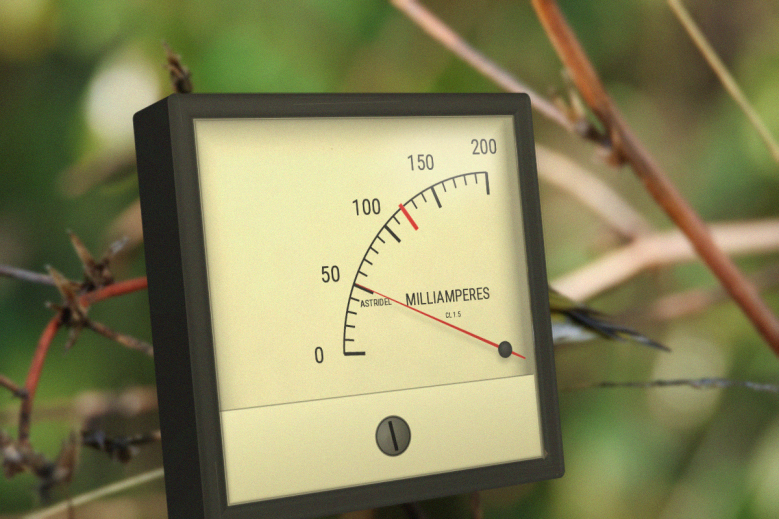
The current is {"value": 50, "unit": "mA"}
